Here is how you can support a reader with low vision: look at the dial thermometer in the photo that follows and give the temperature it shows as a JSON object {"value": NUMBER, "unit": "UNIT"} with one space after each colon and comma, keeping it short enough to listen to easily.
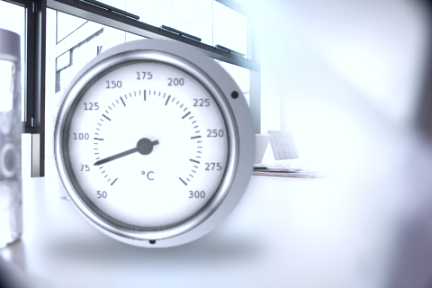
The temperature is {"value": 75, "unit": "°C"}
